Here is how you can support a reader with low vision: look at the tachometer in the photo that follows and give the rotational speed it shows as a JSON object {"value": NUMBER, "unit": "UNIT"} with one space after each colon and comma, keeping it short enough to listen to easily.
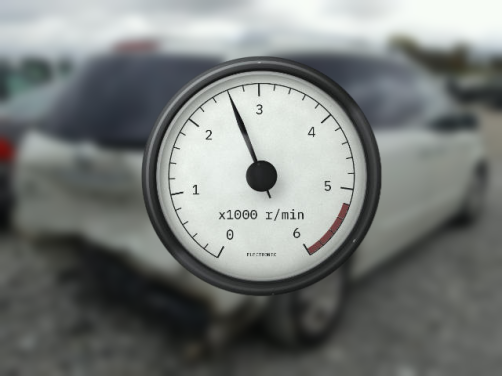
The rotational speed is {"value": 2600, "unit": "rpm"}
